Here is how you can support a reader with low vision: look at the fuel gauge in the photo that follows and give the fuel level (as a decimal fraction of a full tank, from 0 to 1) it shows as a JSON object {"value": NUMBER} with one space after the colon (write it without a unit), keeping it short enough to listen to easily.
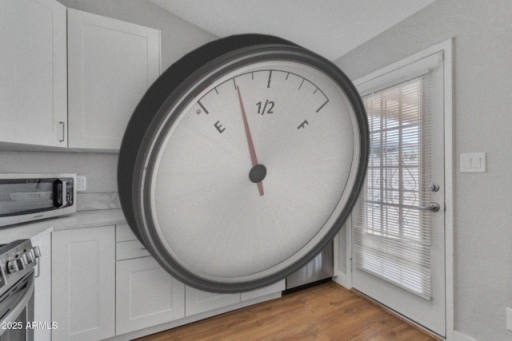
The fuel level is {"value": 0.25}
